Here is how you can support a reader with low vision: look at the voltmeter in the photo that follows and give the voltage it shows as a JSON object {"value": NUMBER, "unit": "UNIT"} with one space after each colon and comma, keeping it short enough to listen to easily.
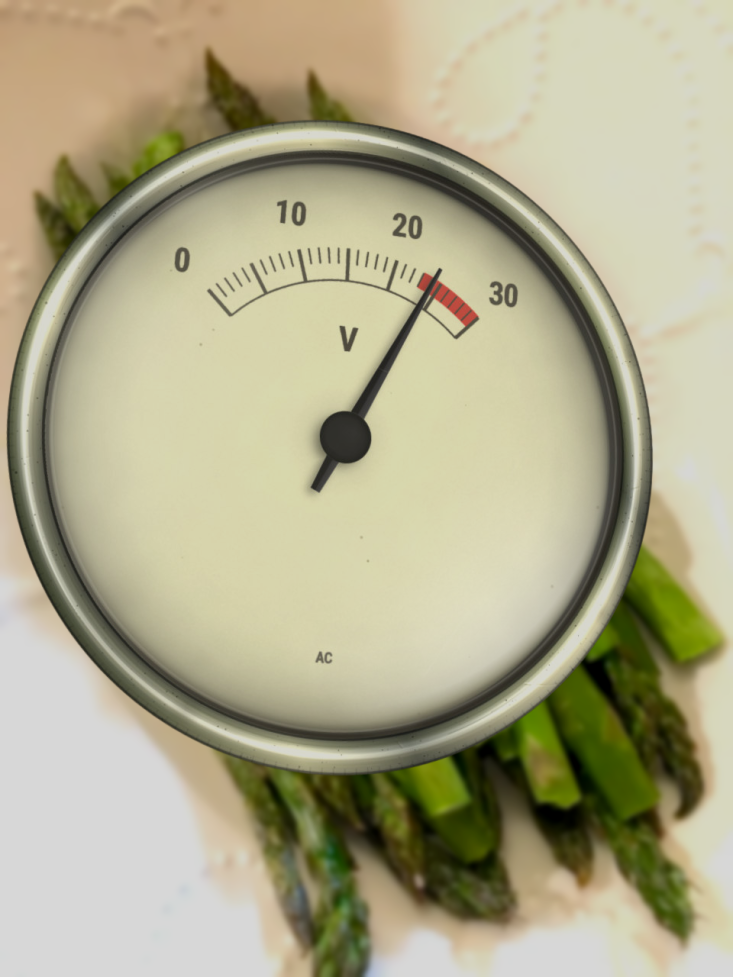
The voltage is {"value": 24, "unit": "V"}
